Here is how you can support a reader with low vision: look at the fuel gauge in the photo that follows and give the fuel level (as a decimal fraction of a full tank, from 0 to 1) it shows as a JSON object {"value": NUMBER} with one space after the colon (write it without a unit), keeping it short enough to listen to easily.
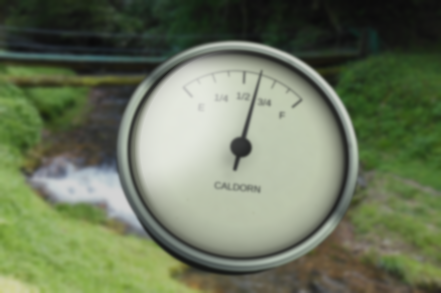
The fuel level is {"value": 0.625}
